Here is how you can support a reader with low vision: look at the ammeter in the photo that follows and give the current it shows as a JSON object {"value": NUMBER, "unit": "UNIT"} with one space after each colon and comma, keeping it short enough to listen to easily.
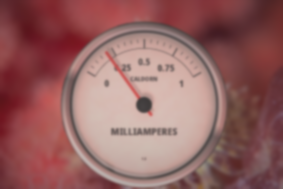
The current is {"value": 0.2, "unit": "mA"}
